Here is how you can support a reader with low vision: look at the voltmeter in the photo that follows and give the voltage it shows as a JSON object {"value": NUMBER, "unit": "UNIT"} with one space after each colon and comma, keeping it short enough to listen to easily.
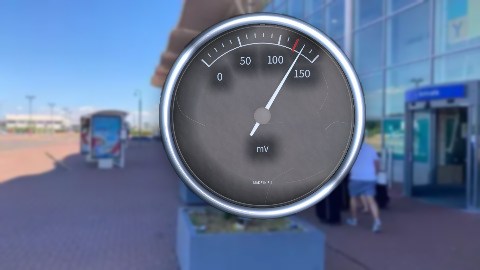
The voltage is {"value": 130, "unit": "mV"}
